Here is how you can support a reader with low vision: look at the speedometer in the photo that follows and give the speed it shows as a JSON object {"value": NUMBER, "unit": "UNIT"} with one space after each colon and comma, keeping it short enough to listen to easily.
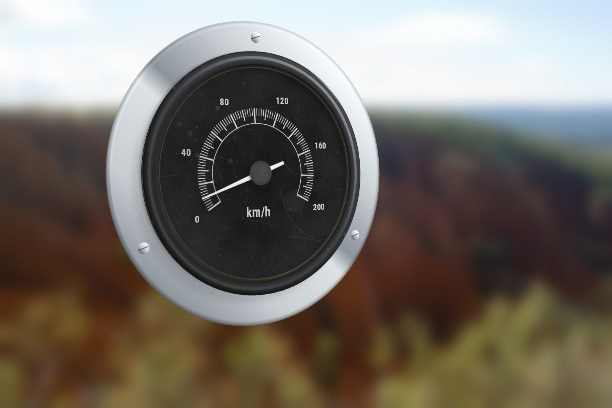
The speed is {"value": 10, "unit": "km/h"}
